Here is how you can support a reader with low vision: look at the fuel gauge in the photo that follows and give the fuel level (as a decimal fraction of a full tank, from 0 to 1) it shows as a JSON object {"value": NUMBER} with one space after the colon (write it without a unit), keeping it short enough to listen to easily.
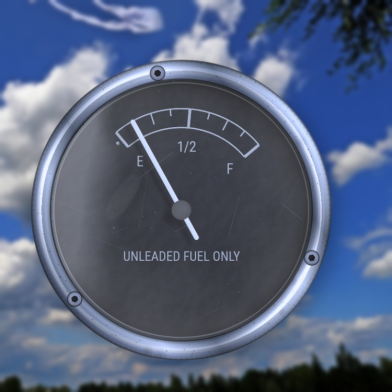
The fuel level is {"value": 0.125}
